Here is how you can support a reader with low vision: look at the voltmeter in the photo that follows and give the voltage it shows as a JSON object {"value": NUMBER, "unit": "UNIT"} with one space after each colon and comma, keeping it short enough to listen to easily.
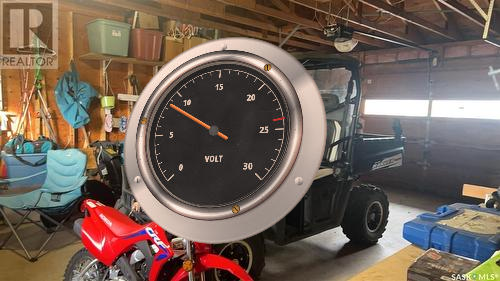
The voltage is {"value": 8.5, "unit": "V"}
